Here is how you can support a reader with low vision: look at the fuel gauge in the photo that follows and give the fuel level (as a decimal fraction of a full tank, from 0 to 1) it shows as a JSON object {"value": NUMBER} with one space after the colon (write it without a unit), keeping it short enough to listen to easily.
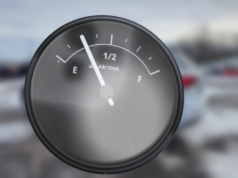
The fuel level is {"value": 0.25}
